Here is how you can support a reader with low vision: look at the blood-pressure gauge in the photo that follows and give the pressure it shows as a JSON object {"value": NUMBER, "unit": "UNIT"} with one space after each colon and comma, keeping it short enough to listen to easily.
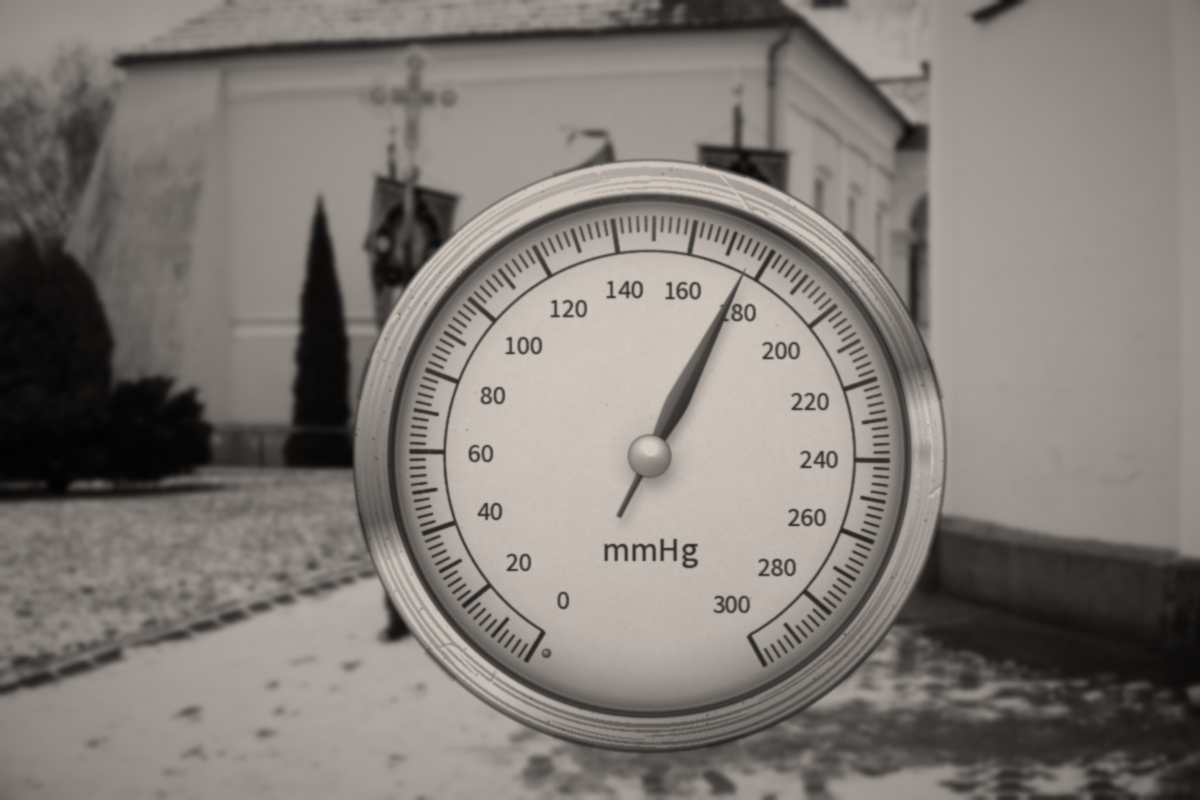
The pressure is {"value": 176, "unit": "mmHg"}
